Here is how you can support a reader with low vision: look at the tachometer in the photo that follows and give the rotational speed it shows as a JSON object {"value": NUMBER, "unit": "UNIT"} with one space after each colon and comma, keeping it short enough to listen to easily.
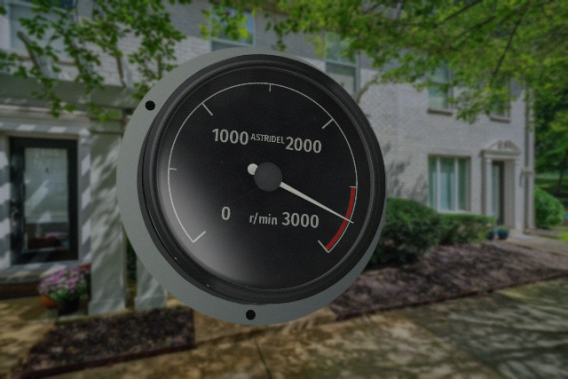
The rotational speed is {"value": 2750, "unit": "rpm"}
